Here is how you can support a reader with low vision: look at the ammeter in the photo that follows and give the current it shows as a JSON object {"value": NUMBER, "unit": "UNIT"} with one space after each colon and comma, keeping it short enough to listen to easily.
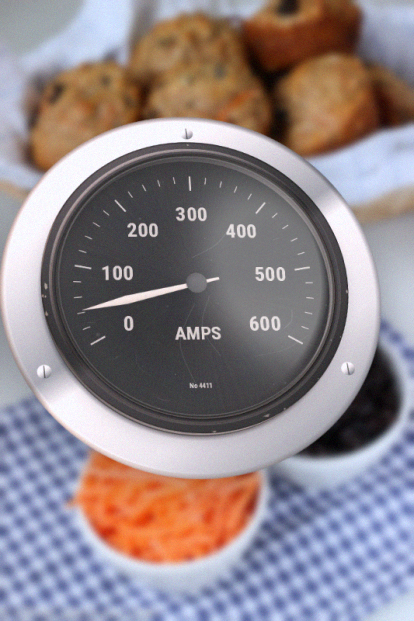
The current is {"value": 40, "unit": "A"}
